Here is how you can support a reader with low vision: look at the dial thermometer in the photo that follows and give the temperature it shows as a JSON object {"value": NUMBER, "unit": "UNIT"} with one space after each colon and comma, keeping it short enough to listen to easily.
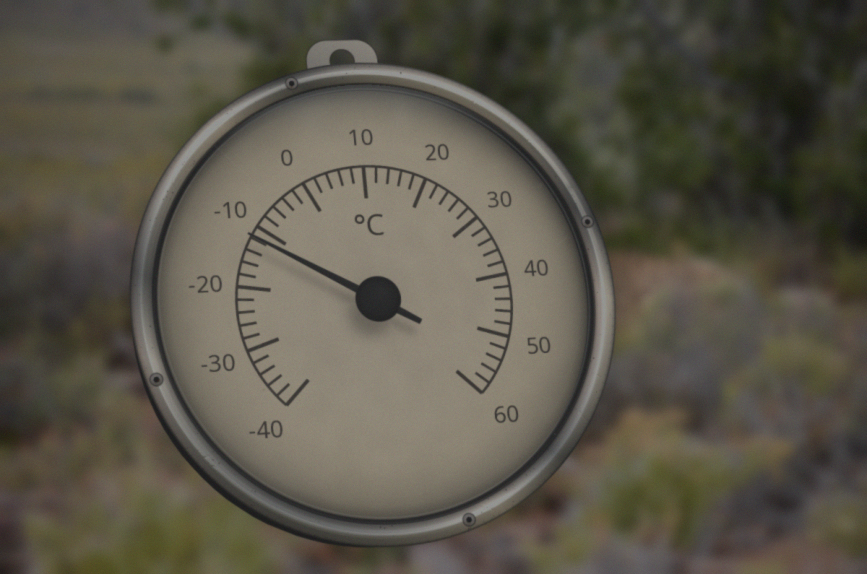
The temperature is {"value": -12, "unit": "°C"}
